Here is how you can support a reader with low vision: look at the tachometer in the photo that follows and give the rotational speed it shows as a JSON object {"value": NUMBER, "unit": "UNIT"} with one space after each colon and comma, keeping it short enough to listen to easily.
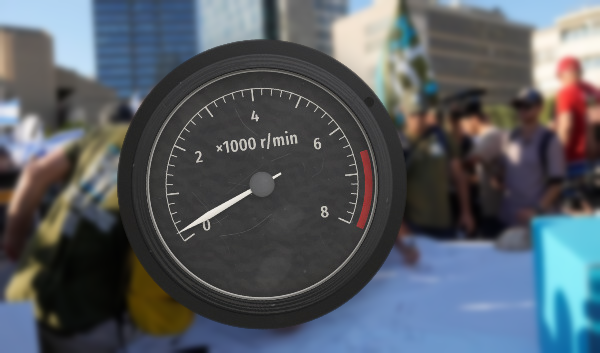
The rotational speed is {"value": 200, "unit": "rpm"}
